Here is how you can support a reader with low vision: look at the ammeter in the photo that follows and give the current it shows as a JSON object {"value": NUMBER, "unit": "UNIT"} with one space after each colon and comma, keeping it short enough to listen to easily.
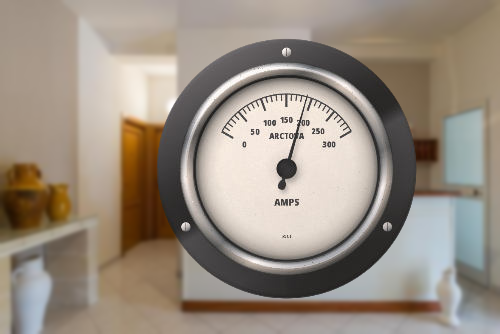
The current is {"value": 190, "unit": "A"}
